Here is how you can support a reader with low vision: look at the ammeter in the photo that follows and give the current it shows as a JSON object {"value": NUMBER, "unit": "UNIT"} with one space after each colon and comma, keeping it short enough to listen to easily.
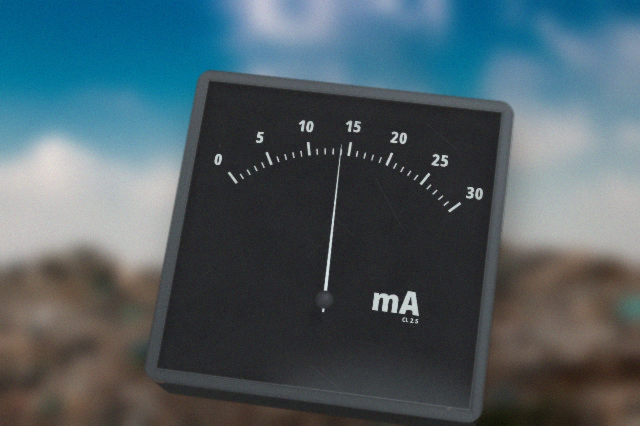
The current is {"value": 14, "unit": "mA"}
